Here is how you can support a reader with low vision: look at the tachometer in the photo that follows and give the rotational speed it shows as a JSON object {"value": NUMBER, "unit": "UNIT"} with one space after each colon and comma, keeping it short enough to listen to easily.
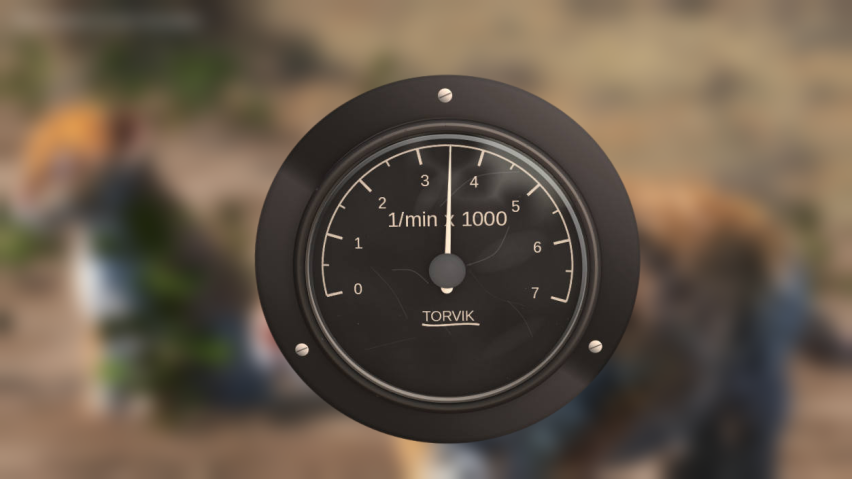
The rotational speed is {"value": 3500, "unit": "rpm"}
